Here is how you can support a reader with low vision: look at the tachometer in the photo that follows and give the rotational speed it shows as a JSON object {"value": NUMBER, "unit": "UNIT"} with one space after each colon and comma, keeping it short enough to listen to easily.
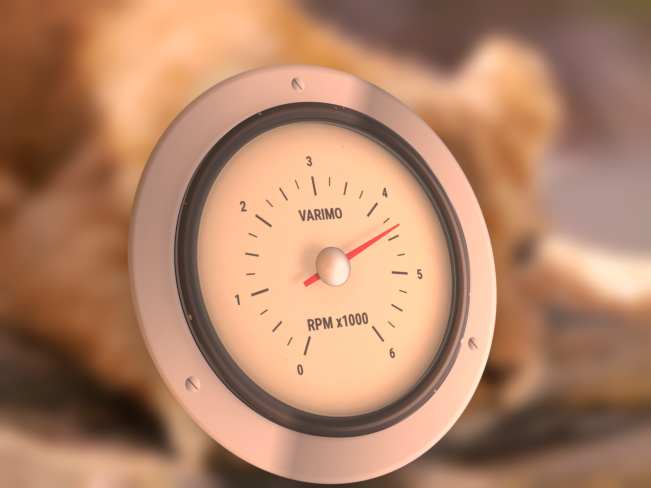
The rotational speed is {"value": 4375, "unit": "rpm"}
